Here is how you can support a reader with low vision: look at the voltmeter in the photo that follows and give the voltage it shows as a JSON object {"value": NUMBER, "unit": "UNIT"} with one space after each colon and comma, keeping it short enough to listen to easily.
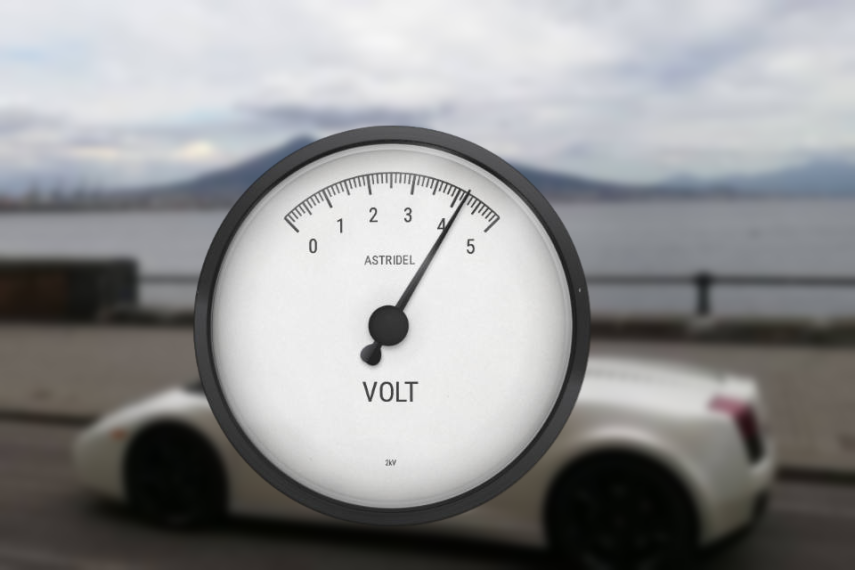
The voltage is {"value": 4.2, "unit": "V"}
